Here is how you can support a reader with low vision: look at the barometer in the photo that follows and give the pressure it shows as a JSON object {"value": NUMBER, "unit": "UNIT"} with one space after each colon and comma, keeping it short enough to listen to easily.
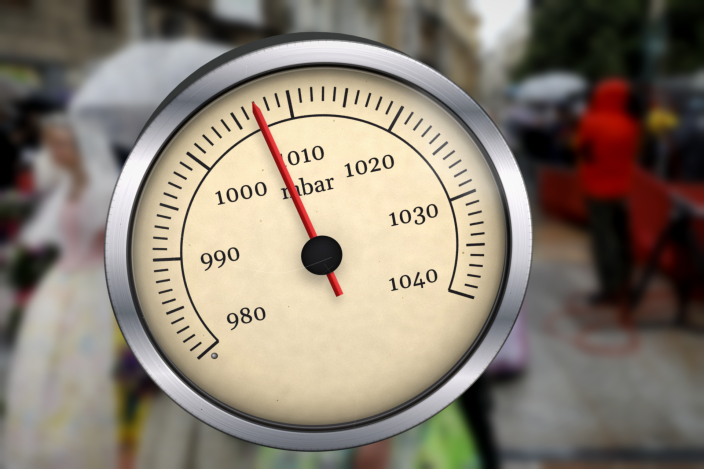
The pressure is {"value": 1007, "unit": "mbar"}
